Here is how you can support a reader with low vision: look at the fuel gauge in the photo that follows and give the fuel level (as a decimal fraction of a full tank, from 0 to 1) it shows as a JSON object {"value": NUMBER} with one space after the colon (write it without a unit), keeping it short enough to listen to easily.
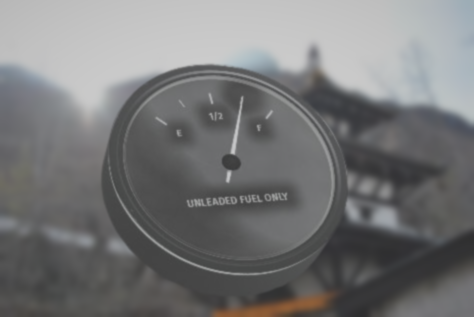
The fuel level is {"value": 0.75}
